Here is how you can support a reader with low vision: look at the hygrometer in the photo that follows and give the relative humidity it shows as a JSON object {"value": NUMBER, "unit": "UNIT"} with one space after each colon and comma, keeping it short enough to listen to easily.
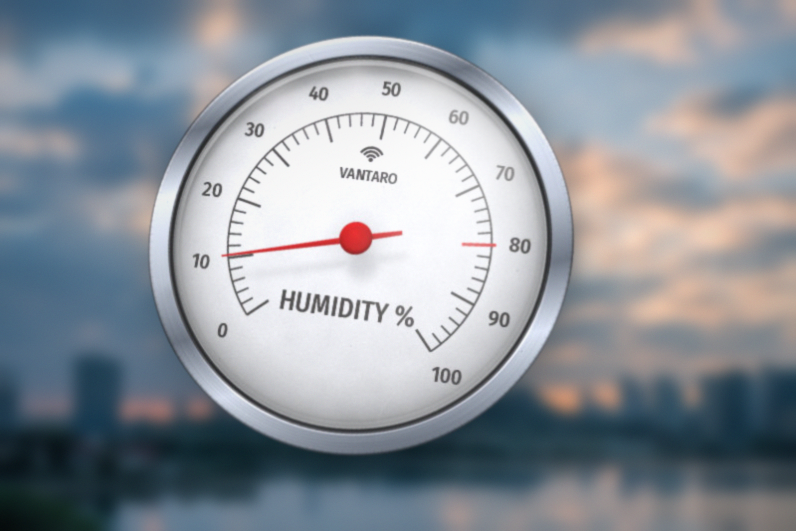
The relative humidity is {"value": 10, "unit": "%"}
